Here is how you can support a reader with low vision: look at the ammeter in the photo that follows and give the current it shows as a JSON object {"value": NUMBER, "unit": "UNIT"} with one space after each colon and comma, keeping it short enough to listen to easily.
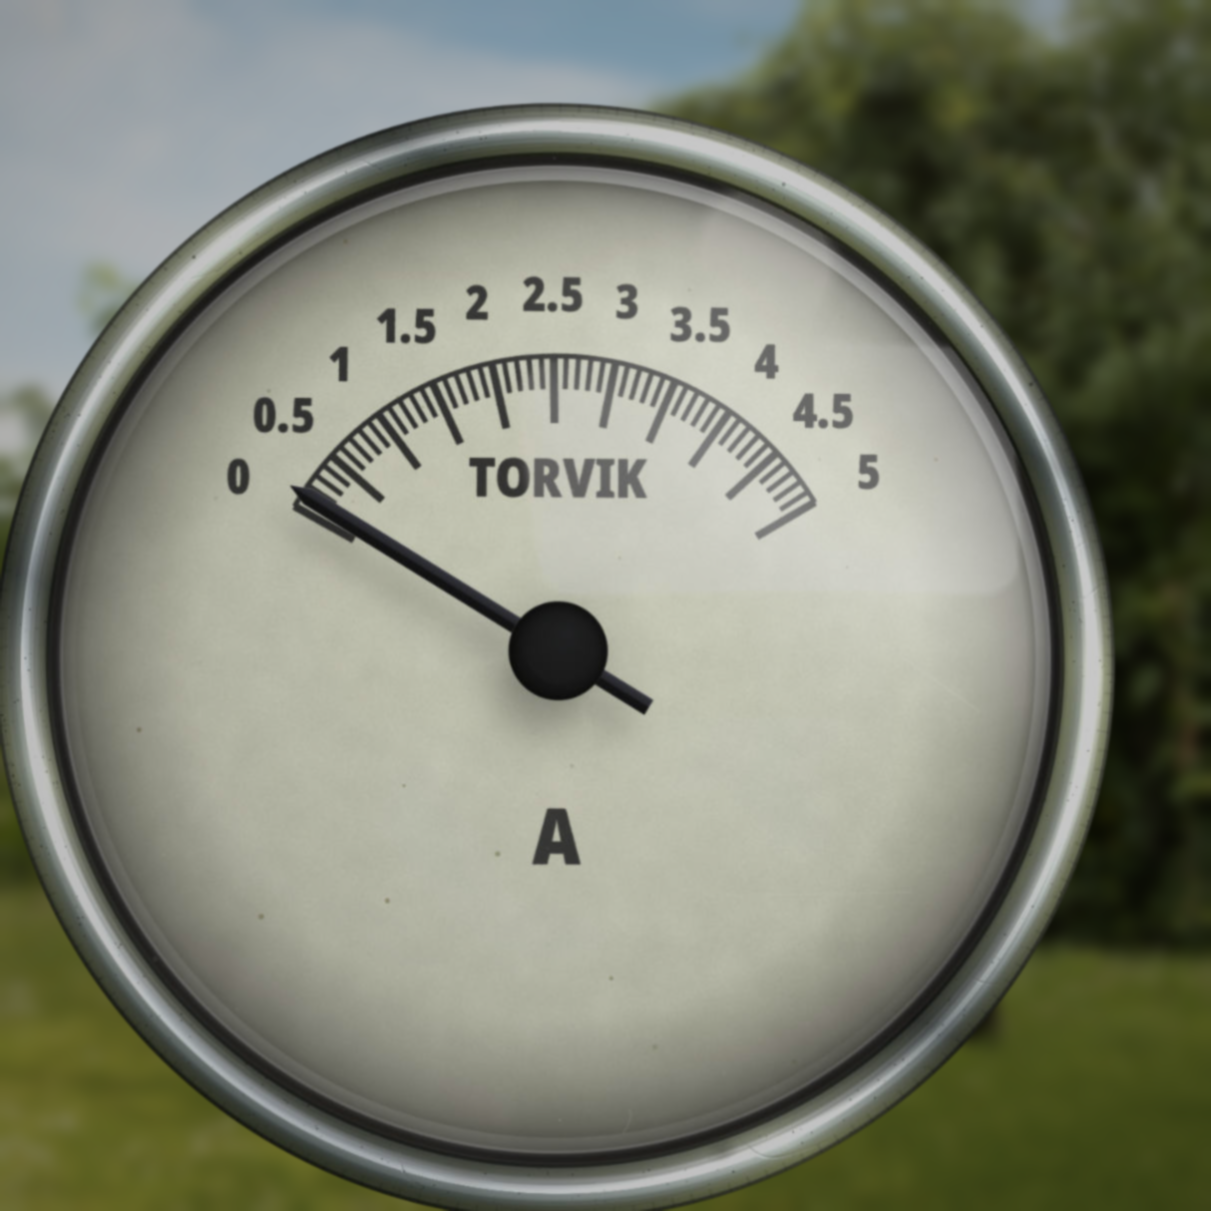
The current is {"value": 0.1, "unit": "A"}
